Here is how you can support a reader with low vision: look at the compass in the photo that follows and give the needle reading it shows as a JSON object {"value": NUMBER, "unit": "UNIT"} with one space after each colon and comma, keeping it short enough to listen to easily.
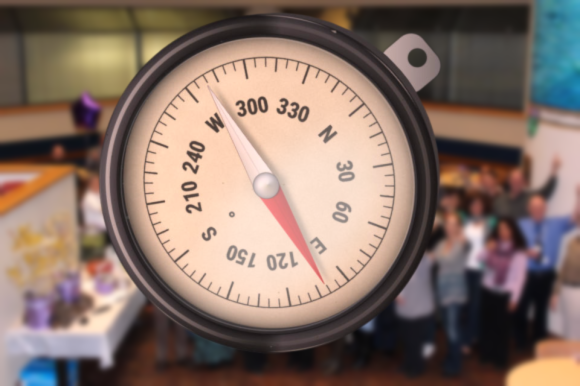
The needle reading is {"value": 100, "unit": "°"}
